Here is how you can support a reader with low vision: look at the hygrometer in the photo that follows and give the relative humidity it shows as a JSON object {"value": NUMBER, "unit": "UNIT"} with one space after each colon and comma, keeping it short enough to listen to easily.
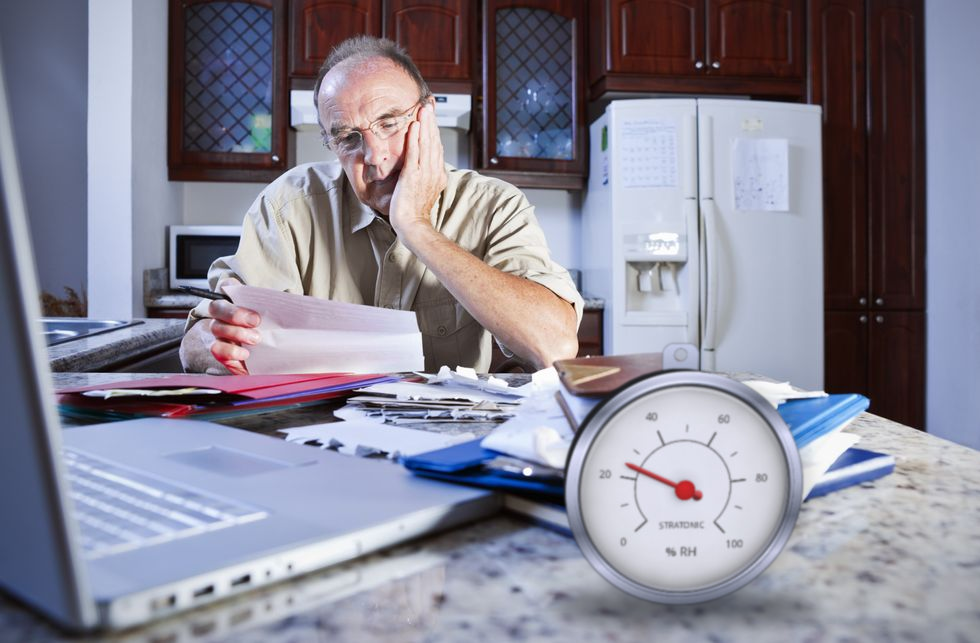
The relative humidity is {"value": 25, "unit": "%"}
